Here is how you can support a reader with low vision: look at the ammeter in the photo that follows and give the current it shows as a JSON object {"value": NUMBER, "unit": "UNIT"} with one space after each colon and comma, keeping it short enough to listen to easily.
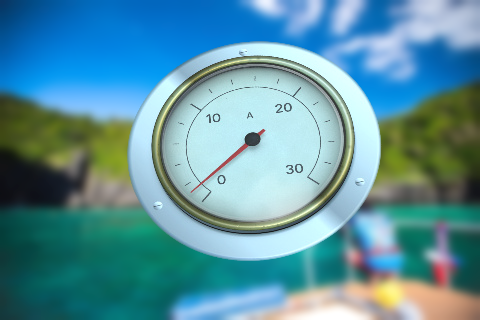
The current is {"value": 1, "unit": "A"}
